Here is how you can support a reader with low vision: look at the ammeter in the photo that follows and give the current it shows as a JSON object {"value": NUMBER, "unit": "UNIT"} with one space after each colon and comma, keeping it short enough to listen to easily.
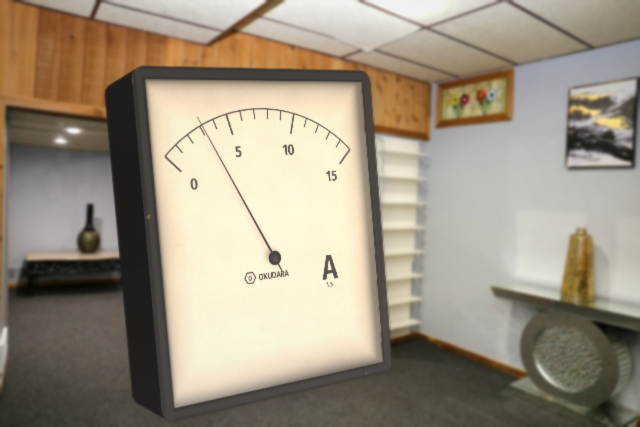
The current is {"value": 3, "unit": "A"}
